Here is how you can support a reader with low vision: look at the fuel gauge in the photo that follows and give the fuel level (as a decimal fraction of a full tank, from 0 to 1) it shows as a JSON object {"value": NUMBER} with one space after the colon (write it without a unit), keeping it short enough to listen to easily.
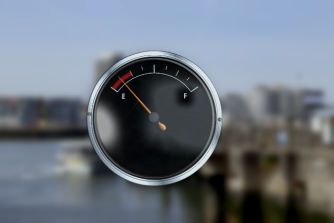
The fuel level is {"value": 0.125}
